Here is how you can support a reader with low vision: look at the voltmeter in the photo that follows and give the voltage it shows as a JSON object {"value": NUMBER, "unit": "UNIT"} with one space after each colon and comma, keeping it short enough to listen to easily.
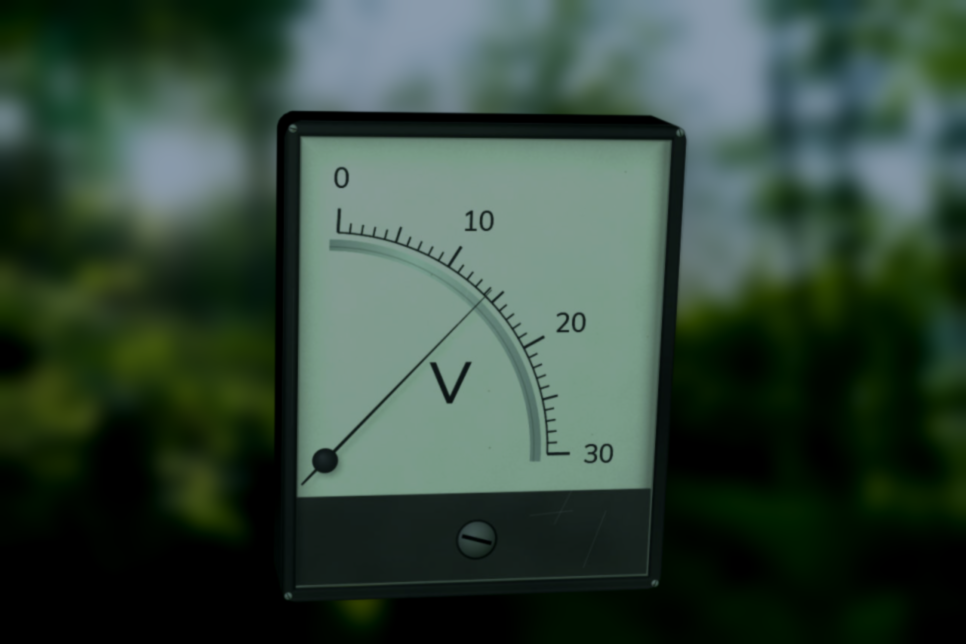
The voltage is {"value": 14, "unit": "V"}
